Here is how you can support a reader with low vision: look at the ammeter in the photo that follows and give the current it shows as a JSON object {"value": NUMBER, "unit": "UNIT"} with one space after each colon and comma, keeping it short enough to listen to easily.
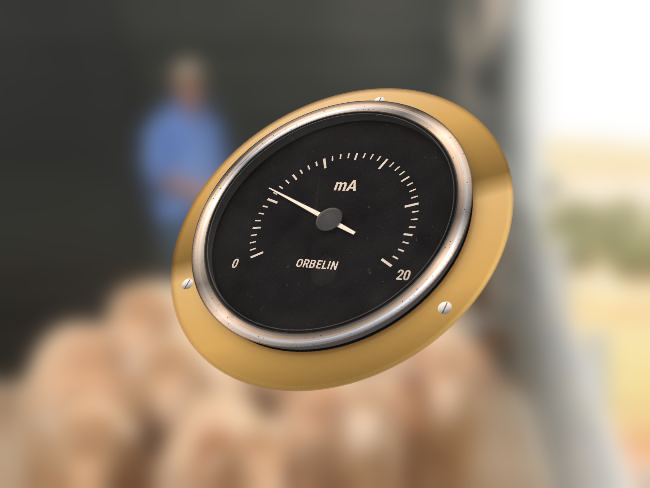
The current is {"value": 4.5, "unit": "mA"}
